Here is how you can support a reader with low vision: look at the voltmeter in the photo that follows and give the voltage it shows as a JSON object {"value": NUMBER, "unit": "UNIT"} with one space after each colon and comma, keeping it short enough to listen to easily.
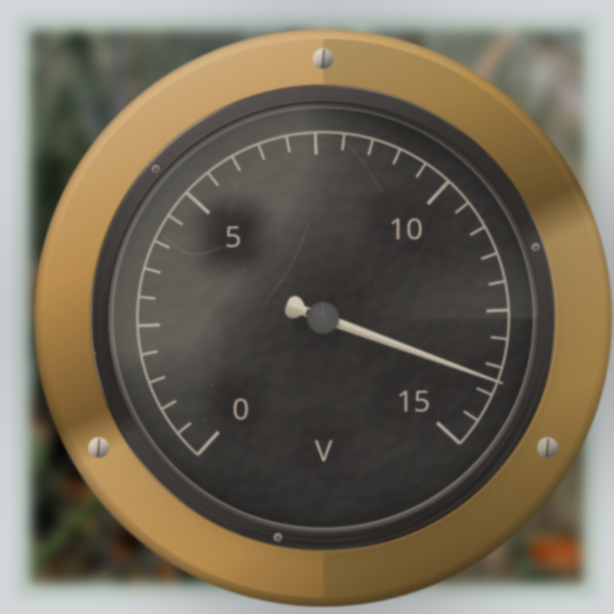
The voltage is {"value": 13.75, "unit": "V"}
